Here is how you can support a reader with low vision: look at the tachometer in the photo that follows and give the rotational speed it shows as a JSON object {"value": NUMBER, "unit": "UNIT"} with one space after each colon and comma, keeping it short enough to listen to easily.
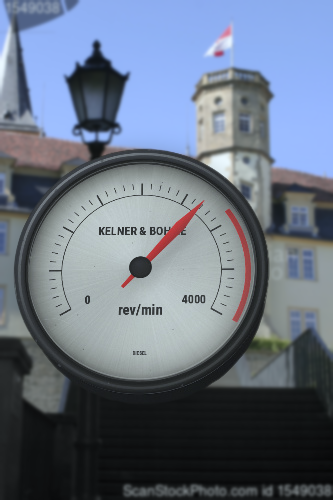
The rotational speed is {"value": 2700, "unit": "rpm"}
